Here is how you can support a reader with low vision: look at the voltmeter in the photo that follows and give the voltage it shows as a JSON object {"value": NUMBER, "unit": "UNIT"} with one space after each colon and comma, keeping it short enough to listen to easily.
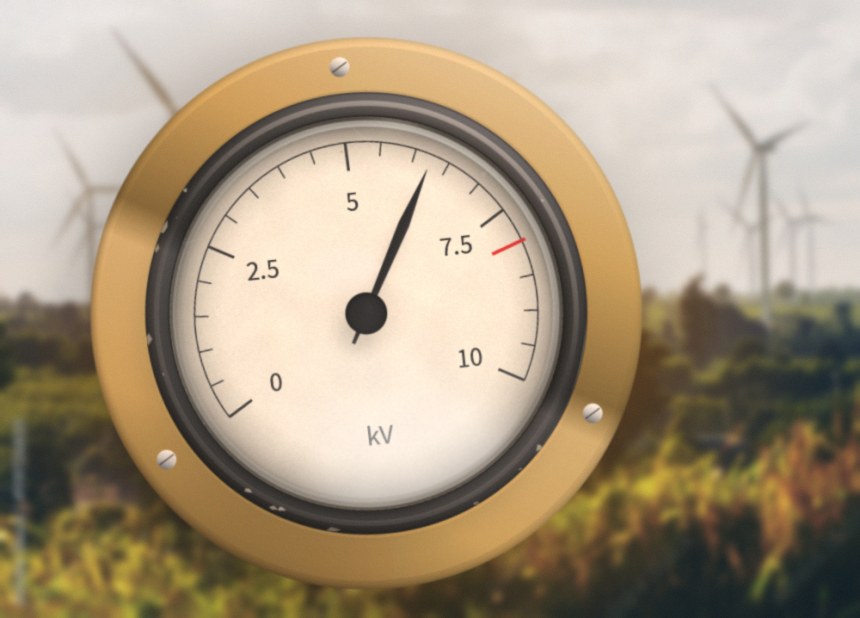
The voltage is {"value": 6.25, "unit": "kV"}
